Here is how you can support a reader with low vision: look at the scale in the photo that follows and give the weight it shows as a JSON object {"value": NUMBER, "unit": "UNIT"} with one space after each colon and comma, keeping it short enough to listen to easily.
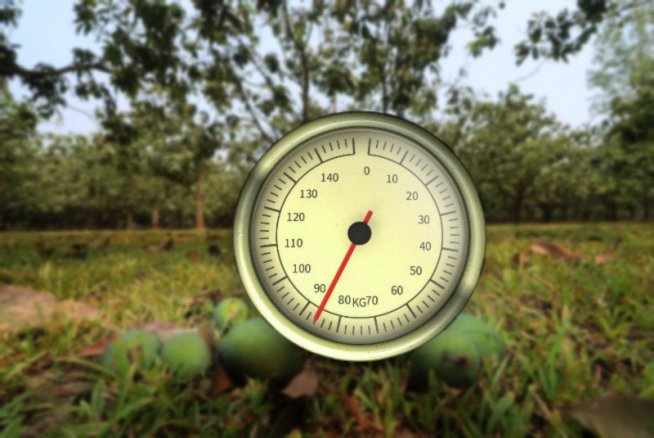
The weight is {"value": 86, "unit": "kg"}
